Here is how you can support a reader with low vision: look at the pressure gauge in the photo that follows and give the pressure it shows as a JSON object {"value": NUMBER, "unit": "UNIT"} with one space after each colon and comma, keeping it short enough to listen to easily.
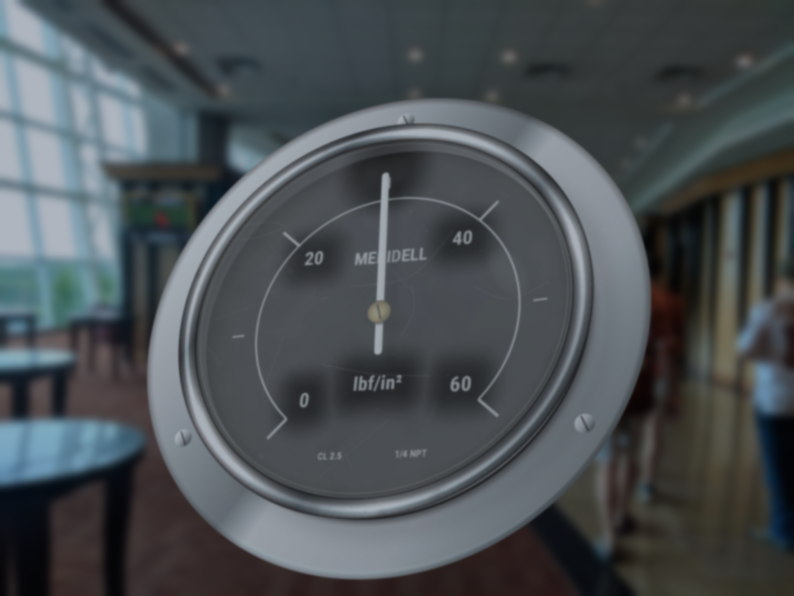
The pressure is {"value": 30, "unit": "psi"}
